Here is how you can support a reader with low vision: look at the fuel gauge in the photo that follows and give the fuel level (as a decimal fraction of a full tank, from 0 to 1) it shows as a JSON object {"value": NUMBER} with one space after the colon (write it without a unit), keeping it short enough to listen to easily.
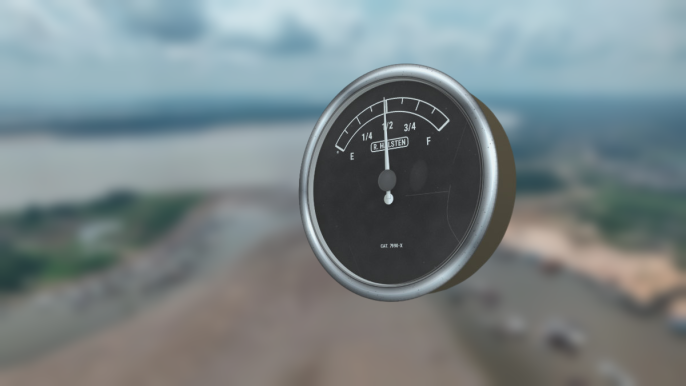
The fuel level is {"value": 0.5}
